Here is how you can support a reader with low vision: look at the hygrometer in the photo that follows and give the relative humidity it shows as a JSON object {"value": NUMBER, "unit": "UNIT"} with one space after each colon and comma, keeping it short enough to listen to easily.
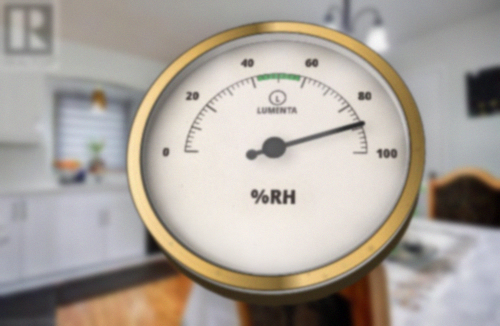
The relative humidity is {"value": 90, "unit": "%"}
